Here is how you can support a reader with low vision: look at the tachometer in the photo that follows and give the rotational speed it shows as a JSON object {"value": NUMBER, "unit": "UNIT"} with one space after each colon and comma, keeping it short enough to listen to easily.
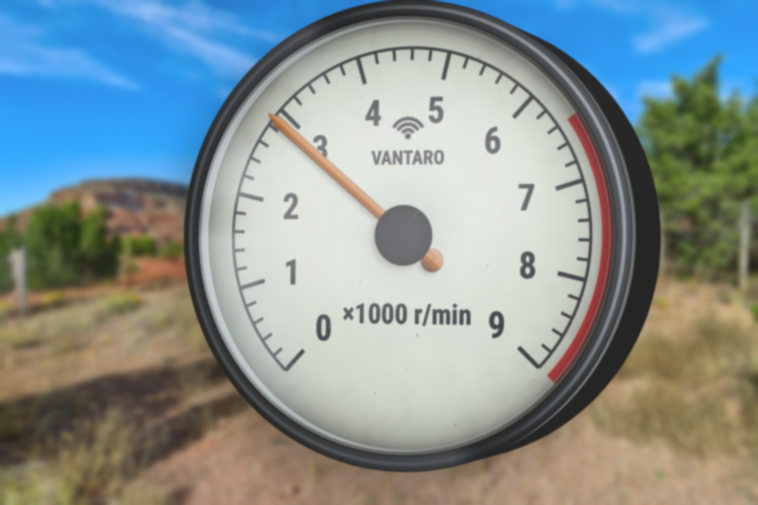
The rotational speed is {"value": 2900, "unit": "rpm"}
